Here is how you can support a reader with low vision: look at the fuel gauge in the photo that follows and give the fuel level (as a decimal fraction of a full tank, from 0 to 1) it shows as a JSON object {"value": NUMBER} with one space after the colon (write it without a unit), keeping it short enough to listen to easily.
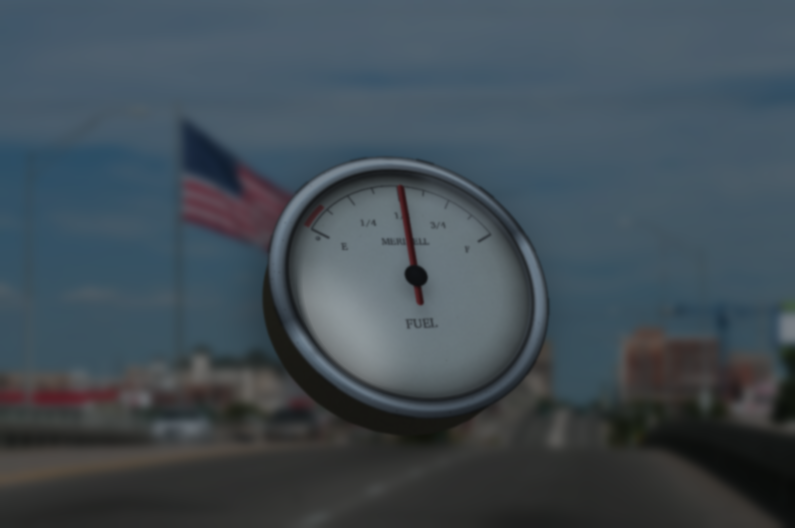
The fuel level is {"value": 0.5}
